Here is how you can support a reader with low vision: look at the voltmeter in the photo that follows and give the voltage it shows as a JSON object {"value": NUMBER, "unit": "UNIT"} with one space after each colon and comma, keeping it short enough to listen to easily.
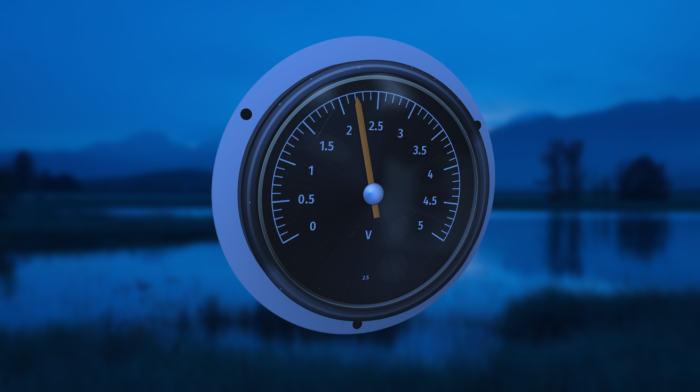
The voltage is {"value": 2.2, "unit": "V"}
